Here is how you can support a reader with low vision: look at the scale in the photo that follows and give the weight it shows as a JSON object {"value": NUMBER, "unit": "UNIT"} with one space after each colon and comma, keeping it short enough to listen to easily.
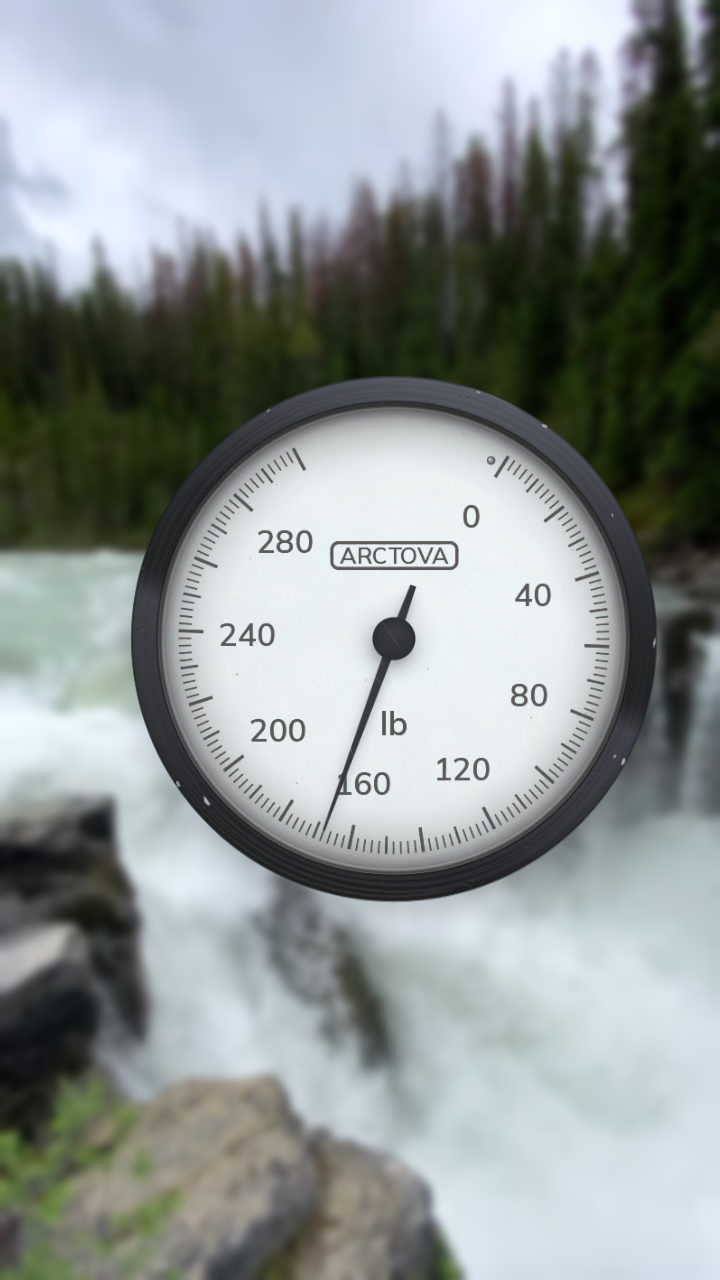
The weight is {"value": 168, "unit": "lb"}
